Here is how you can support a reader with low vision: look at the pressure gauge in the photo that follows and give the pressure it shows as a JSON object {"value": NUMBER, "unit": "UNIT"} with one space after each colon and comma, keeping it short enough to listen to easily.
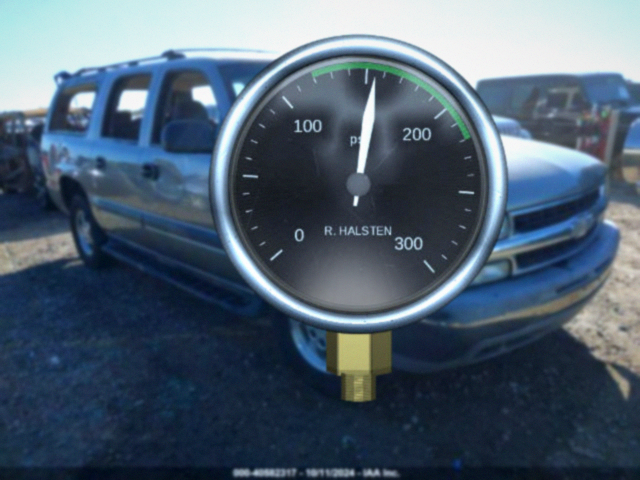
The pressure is {"value": 155, "unit": "psi"}
